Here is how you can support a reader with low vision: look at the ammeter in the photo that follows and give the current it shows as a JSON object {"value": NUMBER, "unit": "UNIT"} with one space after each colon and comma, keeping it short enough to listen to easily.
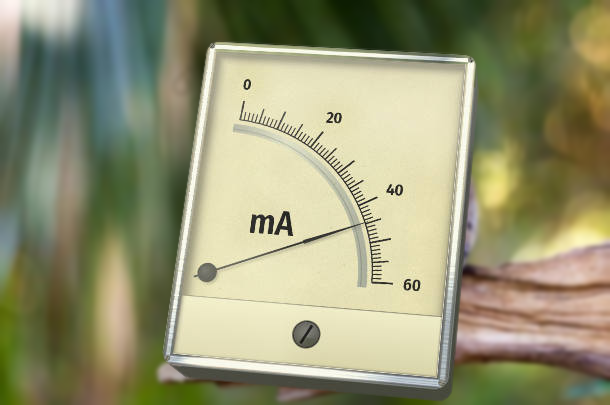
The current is {"value": 45, "unit": "mA"}
